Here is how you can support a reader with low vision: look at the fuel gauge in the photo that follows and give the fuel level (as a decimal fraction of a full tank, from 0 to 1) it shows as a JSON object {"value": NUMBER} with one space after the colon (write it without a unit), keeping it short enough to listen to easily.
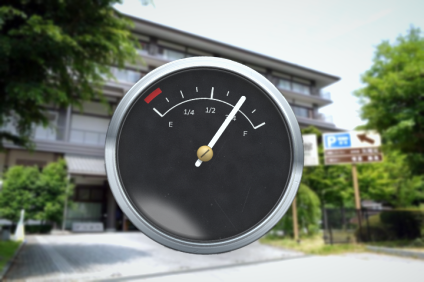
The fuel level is {"value": 0.75}
